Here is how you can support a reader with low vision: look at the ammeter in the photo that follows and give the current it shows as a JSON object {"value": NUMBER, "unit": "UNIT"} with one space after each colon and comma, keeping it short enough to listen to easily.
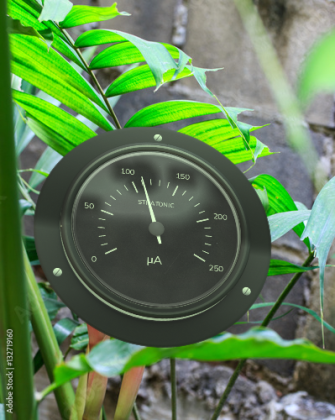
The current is {"value": 110, "unit": "µA"}
